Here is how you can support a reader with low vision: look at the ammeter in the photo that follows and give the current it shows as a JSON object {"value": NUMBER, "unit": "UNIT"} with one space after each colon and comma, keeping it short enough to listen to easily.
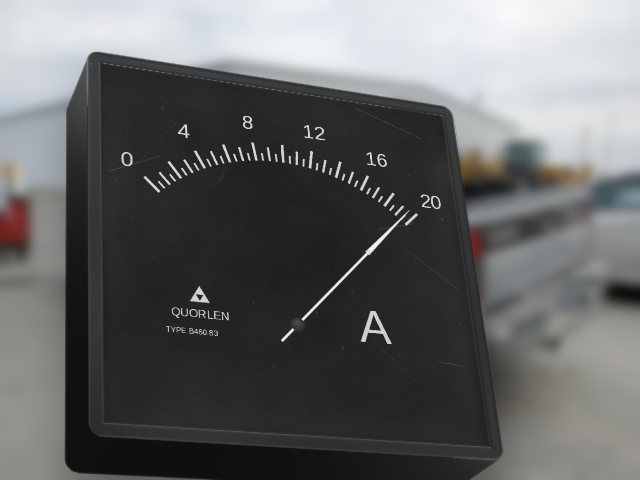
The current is {"value": 19.5, "unit": "A"}
